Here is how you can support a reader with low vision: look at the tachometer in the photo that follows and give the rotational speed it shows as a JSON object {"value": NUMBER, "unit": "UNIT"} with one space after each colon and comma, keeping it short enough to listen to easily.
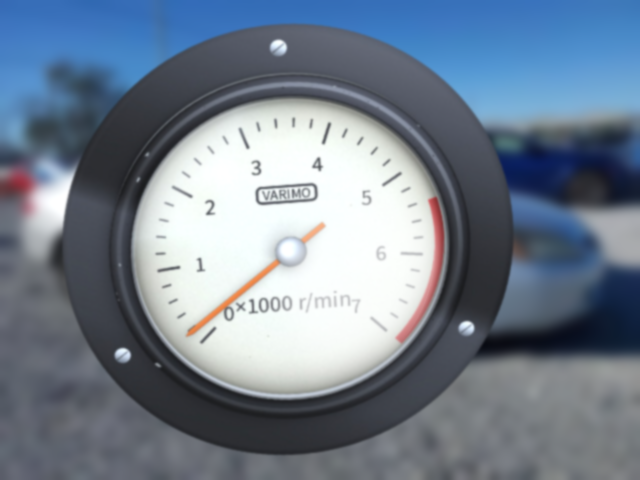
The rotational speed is {"value": 200, "unit": "rpm"}
